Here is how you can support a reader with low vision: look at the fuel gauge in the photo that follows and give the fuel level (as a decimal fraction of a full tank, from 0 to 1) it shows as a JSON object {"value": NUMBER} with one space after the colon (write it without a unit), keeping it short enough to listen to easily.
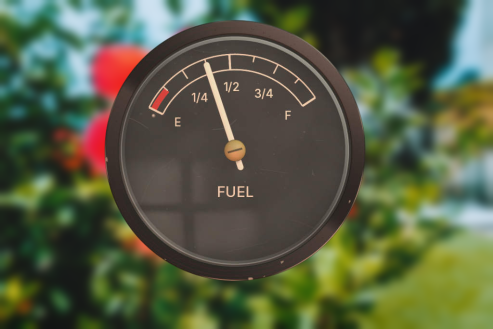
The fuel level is {"value": 0.375}
